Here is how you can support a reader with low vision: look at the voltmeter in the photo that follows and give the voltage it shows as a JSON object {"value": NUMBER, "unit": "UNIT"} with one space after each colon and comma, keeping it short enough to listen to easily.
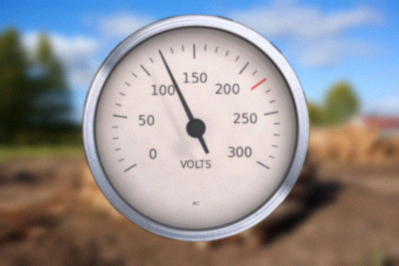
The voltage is {"value": 120, "unit": "V"}
